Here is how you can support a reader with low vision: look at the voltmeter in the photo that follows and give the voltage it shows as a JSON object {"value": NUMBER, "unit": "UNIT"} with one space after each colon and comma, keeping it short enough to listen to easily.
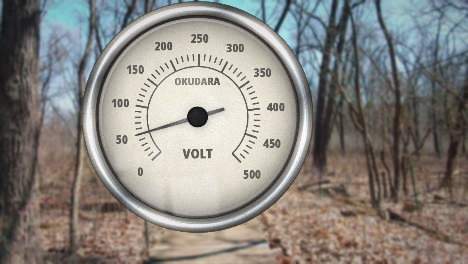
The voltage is {"value": 50, "unit": "V"}
